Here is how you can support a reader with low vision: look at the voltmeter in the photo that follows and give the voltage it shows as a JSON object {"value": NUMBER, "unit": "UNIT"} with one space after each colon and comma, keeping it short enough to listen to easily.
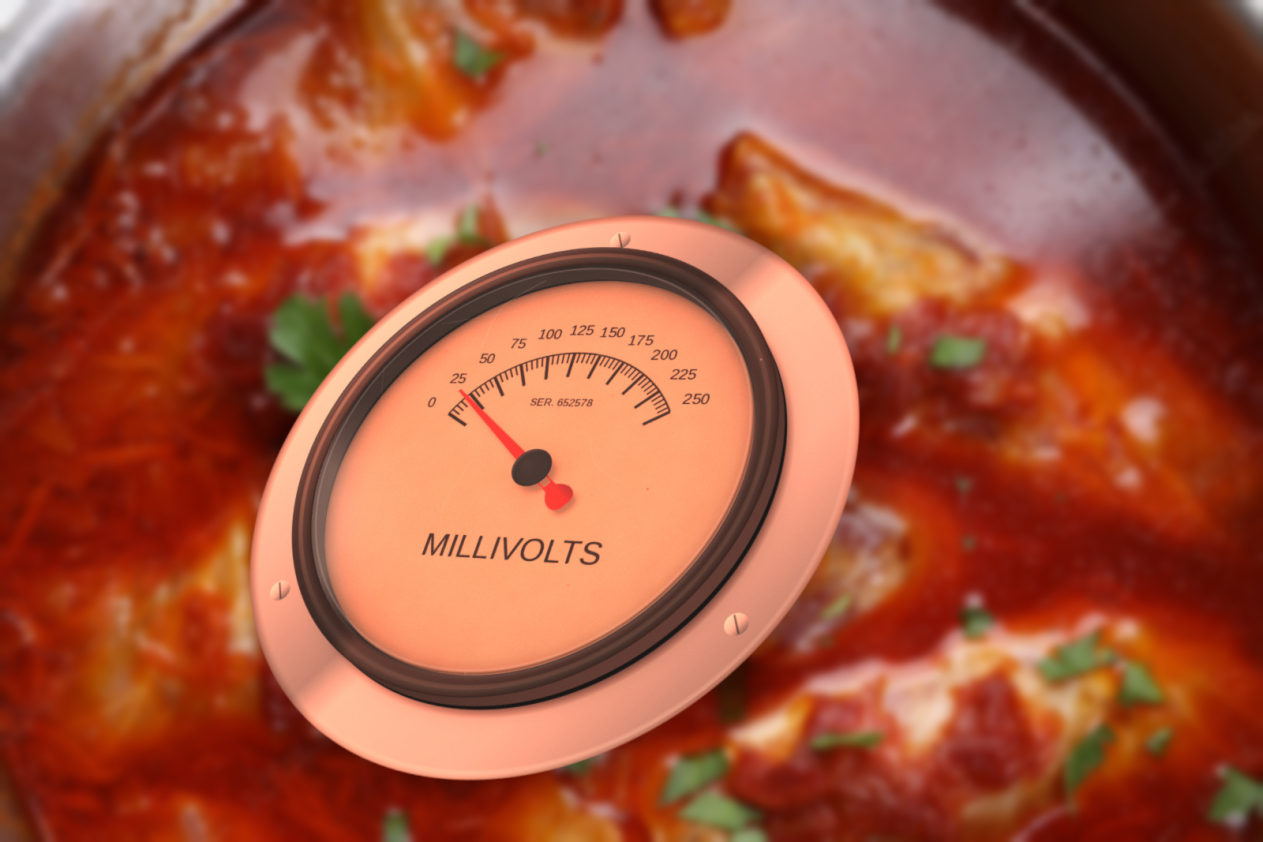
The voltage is {"value": 20, "unit": "mV"}
